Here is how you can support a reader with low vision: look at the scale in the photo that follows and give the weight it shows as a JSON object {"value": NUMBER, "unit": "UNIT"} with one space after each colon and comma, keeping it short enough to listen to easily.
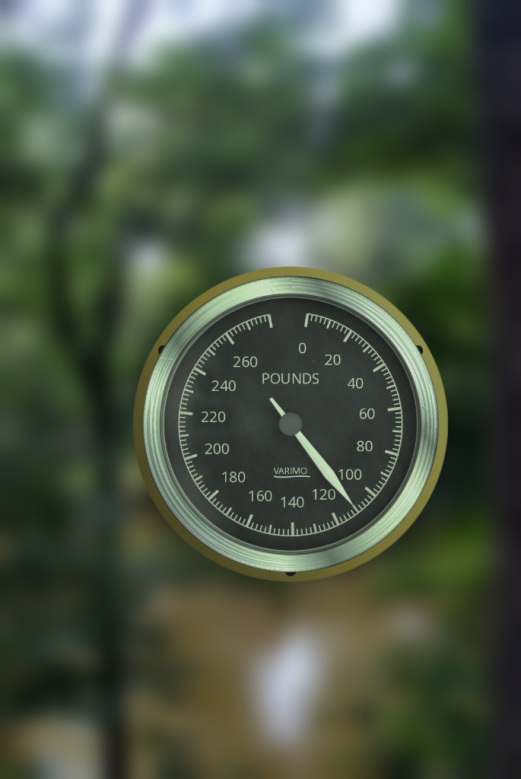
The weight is {"value": 110, "unit": "lb"}
